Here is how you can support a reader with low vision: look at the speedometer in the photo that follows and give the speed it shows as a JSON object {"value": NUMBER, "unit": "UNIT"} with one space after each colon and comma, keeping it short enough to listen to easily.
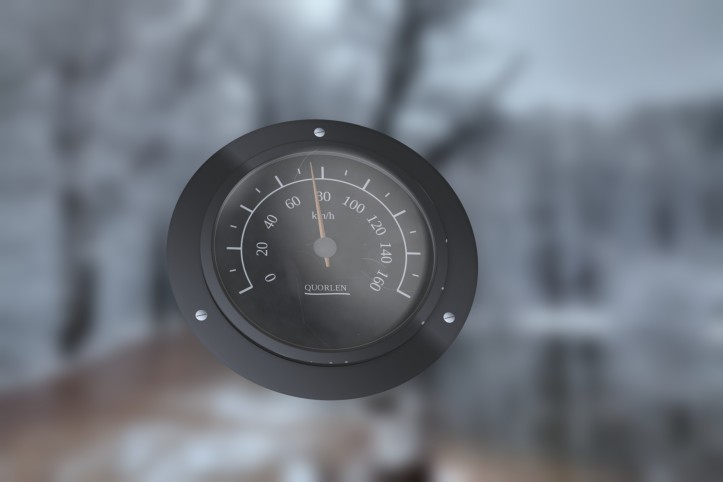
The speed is {"value": 75, "unit": "km/h"}
